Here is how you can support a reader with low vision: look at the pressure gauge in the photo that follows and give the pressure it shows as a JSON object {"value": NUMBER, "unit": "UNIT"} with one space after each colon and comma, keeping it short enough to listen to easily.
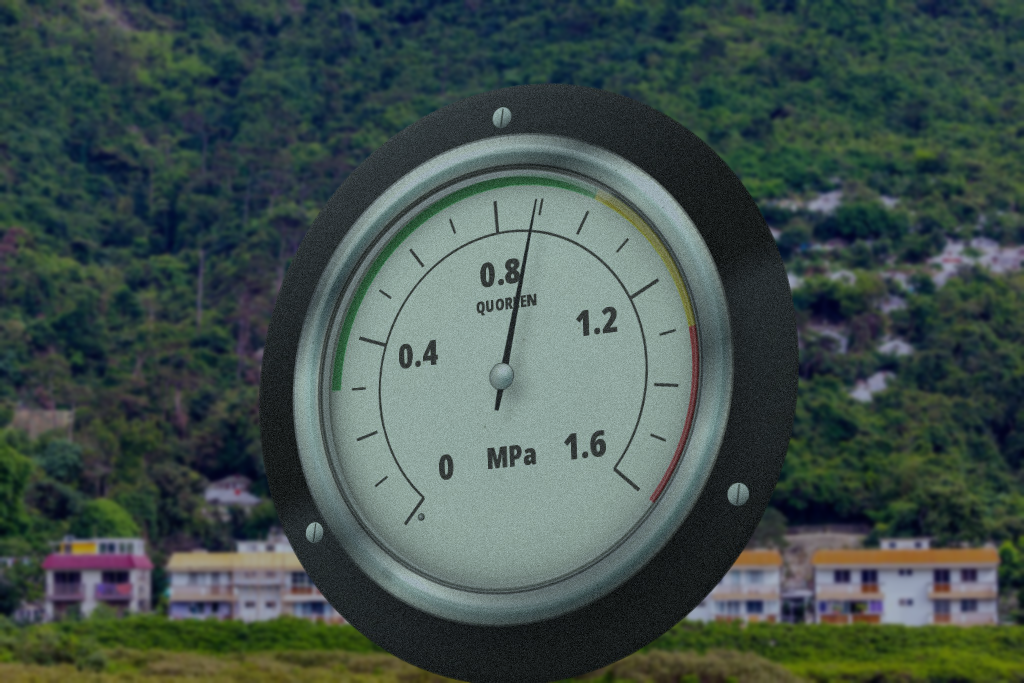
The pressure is {"value": 0.9, "unit": "MPa"}
